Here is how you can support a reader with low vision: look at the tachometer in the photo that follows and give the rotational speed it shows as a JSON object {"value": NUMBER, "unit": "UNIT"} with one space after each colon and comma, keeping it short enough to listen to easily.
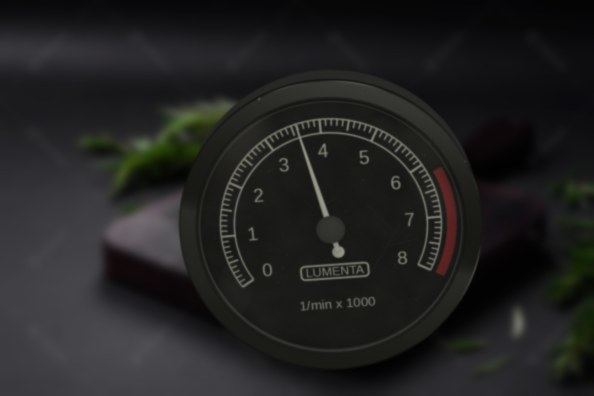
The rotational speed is {"value": 3600, "unit": "rpm"}
